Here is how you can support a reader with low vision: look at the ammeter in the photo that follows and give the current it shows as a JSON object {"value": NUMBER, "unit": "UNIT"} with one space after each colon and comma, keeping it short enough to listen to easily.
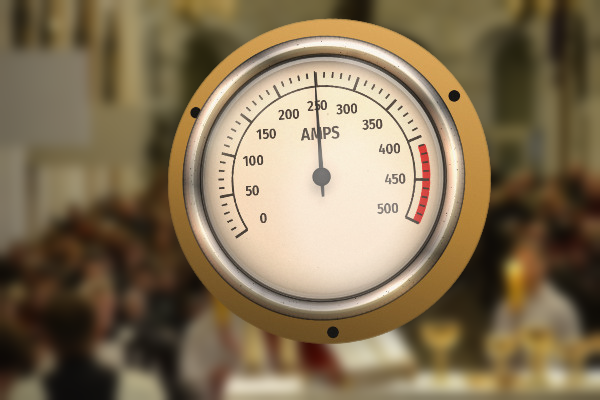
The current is {"value": 250, "unit": "A"}
